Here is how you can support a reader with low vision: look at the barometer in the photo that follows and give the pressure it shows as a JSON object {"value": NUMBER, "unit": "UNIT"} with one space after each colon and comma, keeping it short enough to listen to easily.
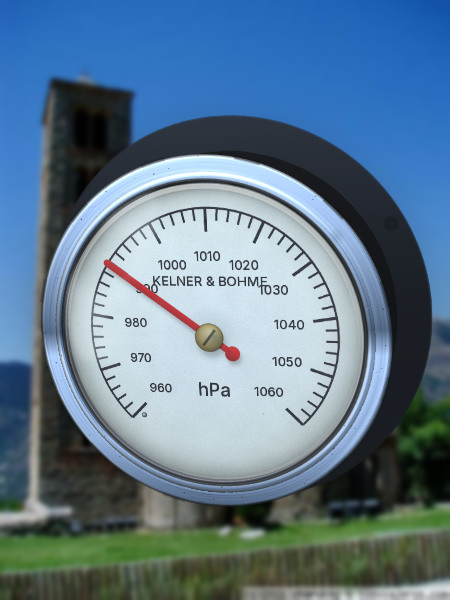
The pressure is {"value": 990, "unit": "hPa"}
